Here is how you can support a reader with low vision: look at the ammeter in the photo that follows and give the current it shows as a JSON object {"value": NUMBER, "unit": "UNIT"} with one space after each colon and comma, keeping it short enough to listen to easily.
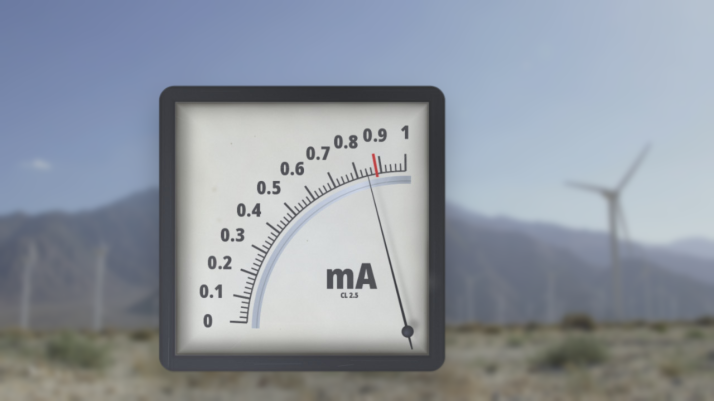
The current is {"value": 0.84, "unit": "mA"}
